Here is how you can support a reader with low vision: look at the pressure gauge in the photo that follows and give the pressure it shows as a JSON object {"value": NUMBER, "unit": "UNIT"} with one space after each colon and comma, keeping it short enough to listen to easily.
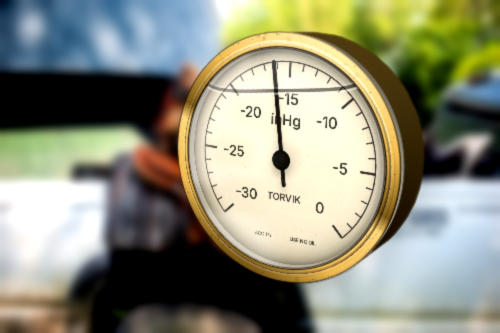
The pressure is {"value": -16, "unit": "inHg"}
